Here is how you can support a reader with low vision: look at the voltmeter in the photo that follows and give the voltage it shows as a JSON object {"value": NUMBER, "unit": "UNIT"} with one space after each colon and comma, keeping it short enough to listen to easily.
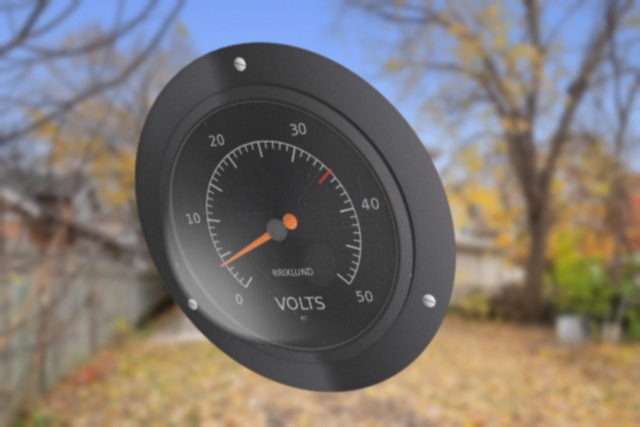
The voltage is {"value": 4, "unit": "V"}
